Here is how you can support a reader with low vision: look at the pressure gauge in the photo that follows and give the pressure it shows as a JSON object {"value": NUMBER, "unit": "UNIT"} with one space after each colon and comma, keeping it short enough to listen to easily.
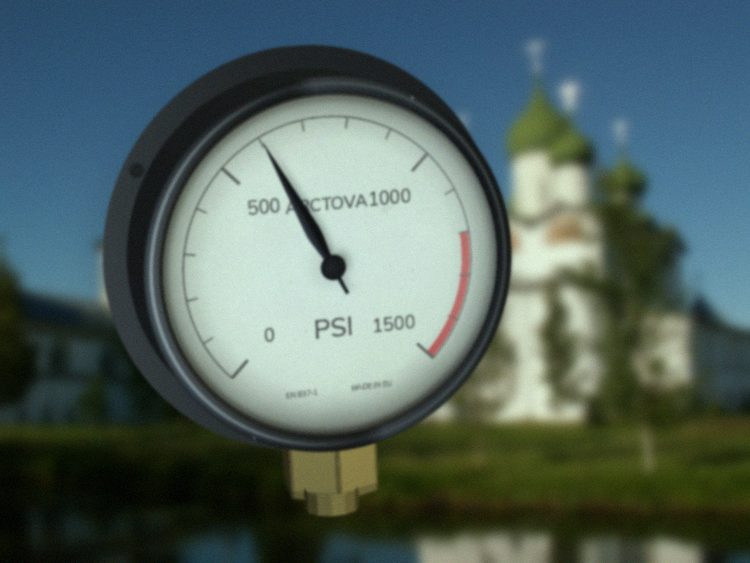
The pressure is {"value": 600, "unit": "psi"}
